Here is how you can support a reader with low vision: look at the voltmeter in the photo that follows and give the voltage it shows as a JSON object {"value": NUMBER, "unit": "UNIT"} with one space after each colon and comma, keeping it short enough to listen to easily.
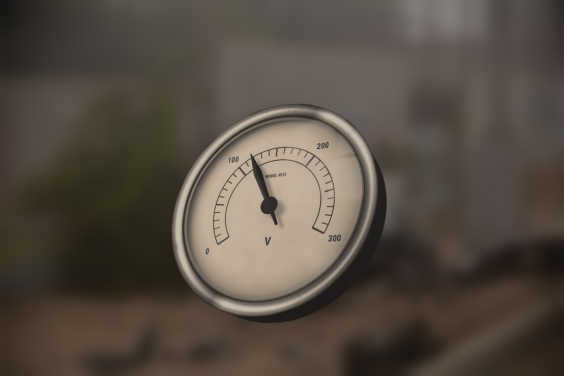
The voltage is {"value": 120, "unit": "V"}
